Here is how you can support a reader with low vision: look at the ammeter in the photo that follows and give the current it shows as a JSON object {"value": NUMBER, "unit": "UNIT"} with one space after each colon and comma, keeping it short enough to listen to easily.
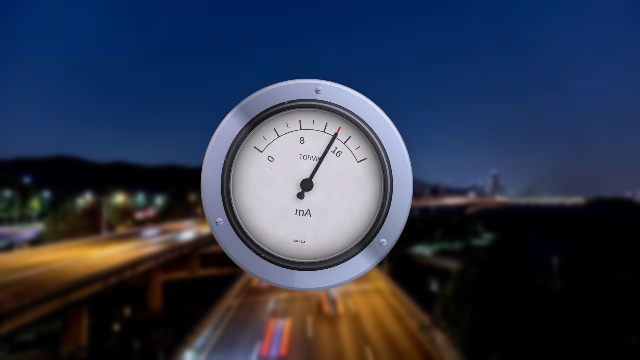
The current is {"value": 14, "unit": "mA"}
